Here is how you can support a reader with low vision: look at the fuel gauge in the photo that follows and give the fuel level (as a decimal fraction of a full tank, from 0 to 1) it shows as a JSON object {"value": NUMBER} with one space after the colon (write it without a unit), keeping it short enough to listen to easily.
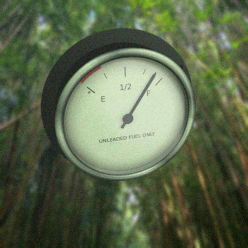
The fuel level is {"value": 0.875}
